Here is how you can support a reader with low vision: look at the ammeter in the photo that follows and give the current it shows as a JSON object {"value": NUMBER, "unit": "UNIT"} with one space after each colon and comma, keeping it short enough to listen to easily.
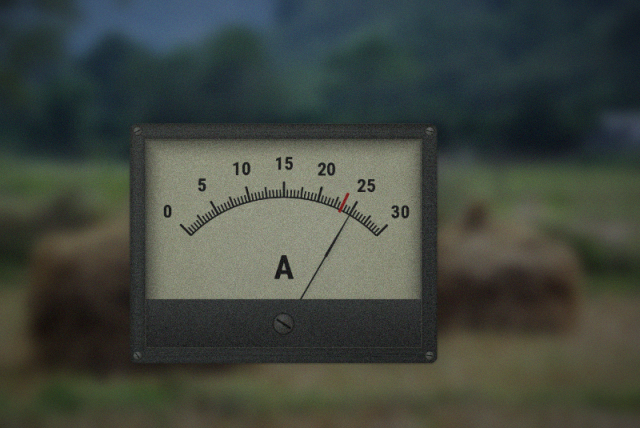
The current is {"value": 25, "unit": "A"}
